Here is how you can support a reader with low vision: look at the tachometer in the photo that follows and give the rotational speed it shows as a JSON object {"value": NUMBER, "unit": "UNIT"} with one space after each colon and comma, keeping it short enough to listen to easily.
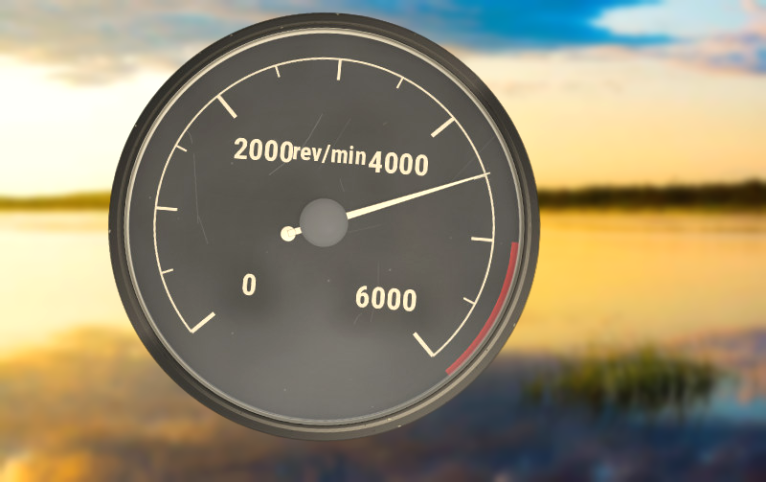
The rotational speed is {"value": 4500, "unit": "rpm"}
